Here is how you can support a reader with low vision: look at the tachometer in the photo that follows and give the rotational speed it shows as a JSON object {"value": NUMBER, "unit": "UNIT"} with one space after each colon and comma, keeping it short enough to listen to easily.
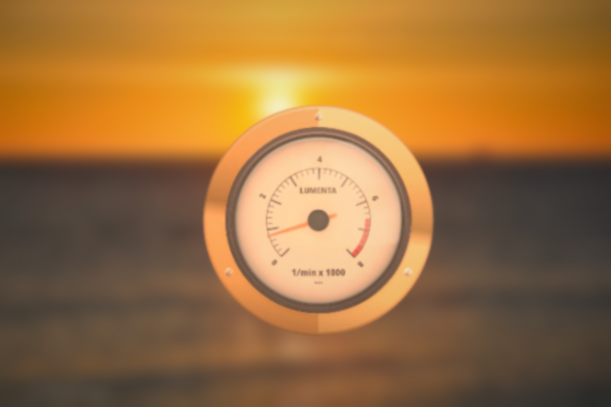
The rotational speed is {"value": 800, "unit": "rpm"}
